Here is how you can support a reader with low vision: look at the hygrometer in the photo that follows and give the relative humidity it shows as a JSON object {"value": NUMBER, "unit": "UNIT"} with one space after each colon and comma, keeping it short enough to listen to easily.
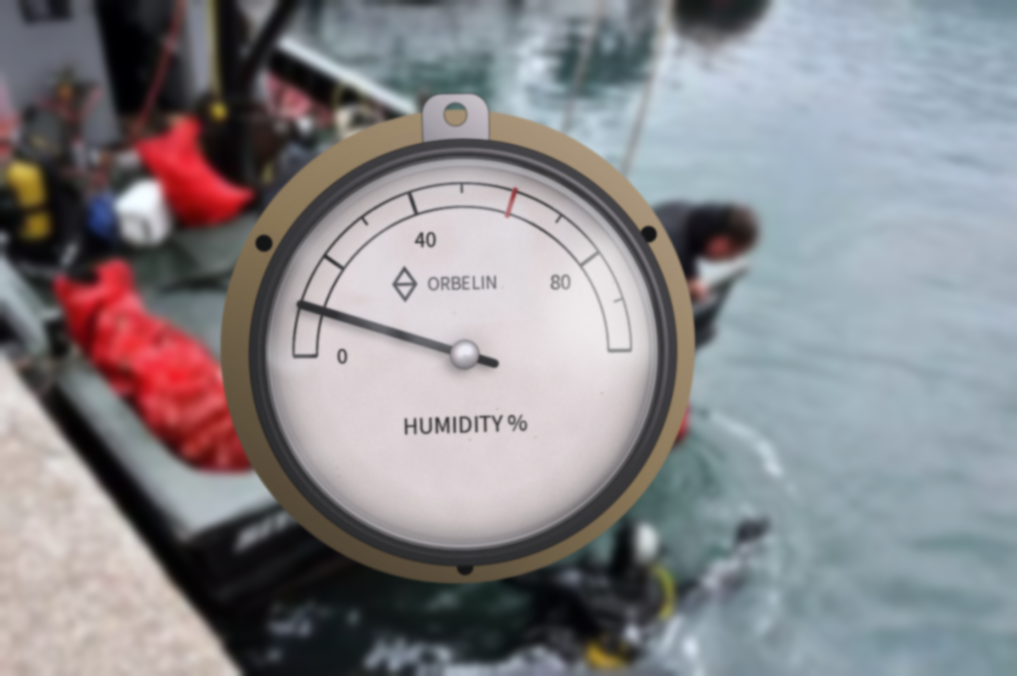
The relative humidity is {"value": 10, "unit": "%"}
